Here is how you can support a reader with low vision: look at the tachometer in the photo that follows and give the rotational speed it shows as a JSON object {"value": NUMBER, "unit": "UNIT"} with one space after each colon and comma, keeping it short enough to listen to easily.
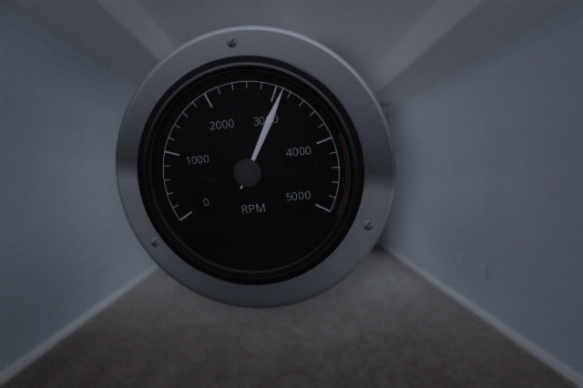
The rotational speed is {"value": 3100, "unit": "rpm"}
